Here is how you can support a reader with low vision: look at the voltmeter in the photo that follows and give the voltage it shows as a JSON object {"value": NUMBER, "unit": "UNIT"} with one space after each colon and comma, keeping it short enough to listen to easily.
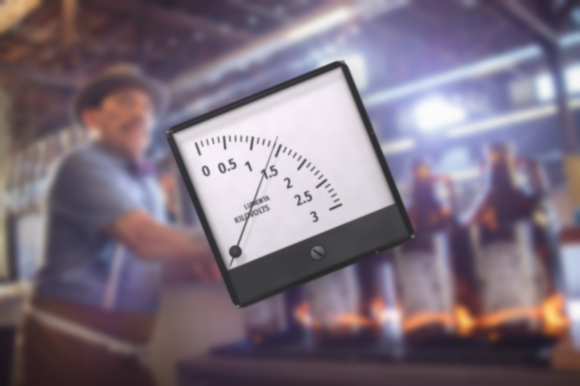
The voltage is {"value": 1.4, "unit": "kV"}
